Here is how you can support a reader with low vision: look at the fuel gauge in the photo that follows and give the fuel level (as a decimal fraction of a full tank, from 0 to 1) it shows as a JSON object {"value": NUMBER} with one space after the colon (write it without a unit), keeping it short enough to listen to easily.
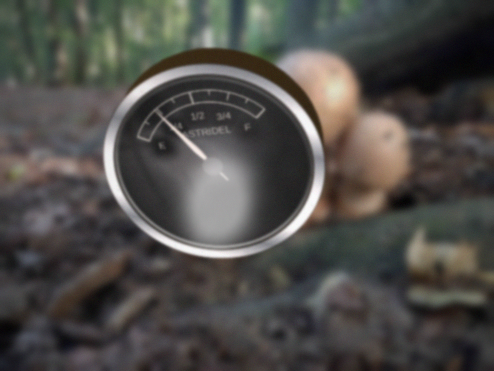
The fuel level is {"value": 0.25}
